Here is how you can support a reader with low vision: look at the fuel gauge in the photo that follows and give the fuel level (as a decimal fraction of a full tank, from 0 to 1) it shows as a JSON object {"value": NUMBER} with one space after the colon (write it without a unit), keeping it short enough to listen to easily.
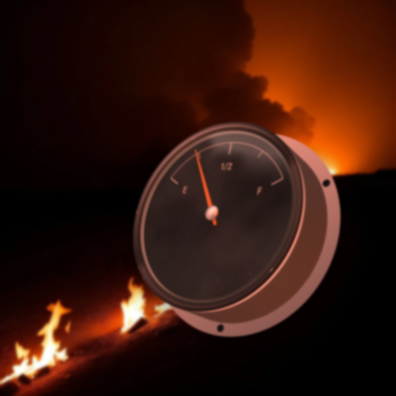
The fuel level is {"value": 0.25}
